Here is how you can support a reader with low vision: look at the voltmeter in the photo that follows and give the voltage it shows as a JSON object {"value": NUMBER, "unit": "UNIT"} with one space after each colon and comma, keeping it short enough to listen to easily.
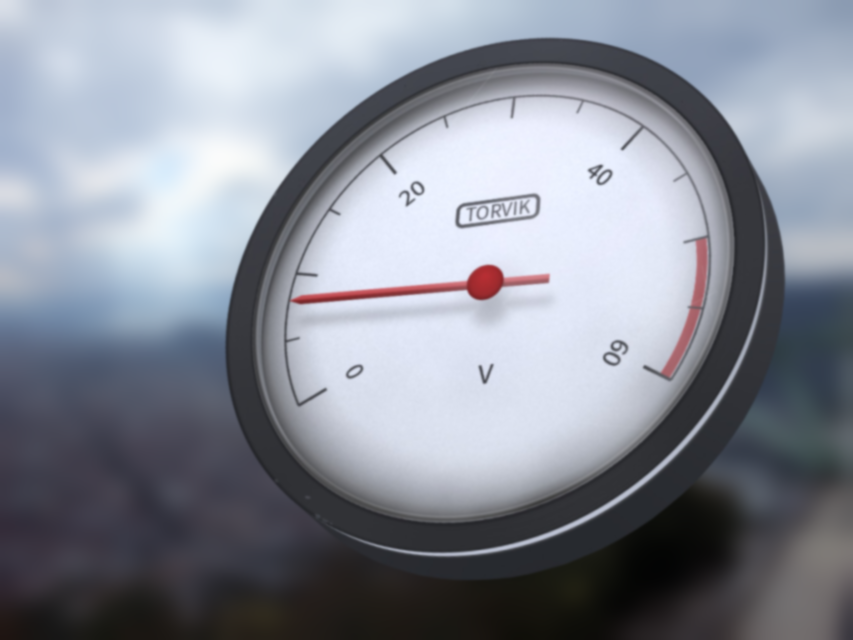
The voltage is {"value": 7.5, "unit": "V"}
